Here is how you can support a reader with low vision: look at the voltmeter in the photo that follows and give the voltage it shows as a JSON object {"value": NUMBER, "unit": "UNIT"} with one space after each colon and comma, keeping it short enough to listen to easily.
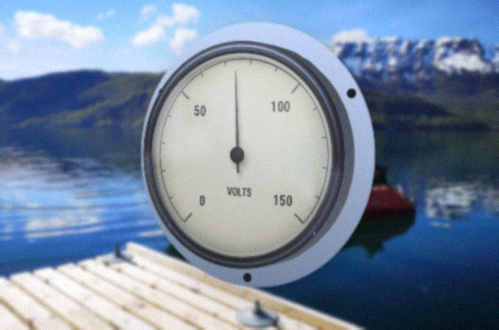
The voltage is {"value": 75, "unit": "V"}
